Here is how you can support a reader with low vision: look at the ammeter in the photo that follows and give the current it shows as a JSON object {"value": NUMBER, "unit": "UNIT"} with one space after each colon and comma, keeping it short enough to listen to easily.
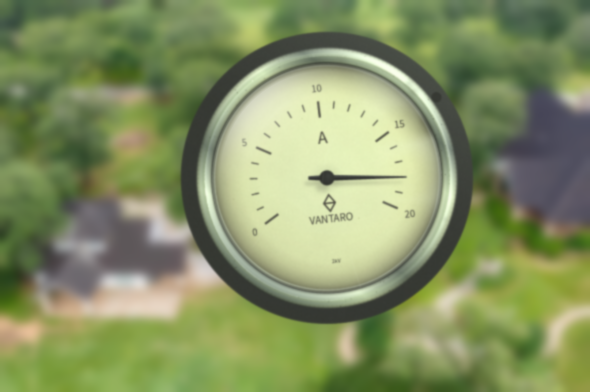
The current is {"value": 18, "unit": "A"}
